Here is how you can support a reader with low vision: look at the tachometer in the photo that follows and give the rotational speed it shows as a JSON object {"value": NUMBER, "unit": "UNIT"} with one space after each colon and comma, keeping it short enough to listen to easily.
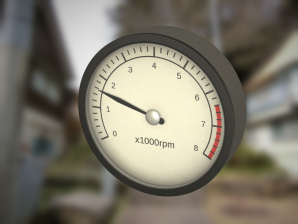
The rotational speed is {"value": 1600, "unit": "rpm"}
